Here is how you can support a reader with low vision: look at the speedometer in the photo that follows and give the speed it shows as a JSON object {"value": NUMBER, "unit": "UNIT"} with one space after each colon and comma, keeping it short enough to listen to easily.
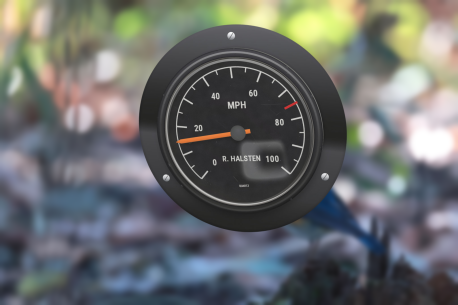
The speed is {"value": 15, "unit": "mph"}
